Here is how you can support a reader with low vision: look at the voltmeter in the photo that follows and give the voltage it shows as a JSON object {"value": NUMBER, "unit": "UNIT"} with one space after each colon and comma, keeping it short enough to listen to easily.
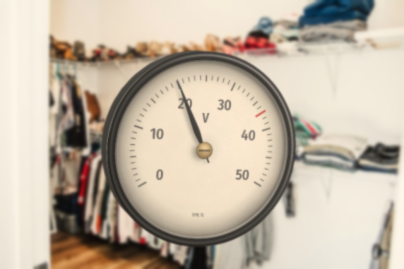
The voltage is {"value": 20, "unit": "V"}
